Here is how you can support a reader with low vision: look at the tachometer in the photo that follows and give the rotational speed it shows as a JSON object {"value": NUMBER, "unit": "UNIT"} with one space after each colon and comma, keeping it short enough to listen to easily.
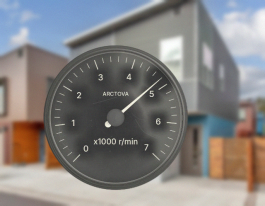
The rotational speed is {"value": 4800, "unit": "rpm"}
